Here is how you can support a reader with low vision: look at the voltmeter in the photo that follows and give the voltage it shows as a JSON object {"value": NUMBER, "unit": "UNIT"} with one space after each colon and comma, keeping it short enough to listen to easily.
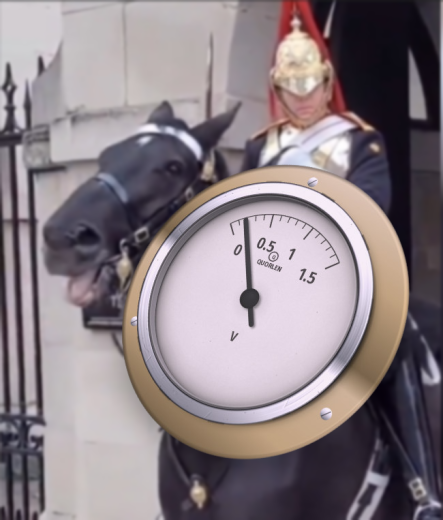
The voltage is {"value": 0.2, "unit": "V"}
